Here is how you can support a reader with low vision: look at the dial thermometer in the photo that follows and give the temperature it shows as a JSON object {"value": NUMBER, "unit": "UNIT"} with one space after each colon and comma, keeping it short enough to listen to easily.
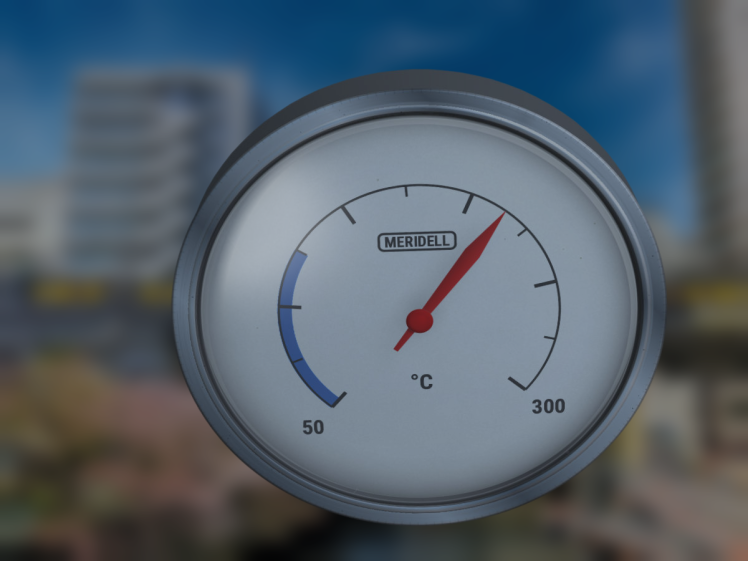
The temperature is {"value": 212.5, "unit": "°C"}
